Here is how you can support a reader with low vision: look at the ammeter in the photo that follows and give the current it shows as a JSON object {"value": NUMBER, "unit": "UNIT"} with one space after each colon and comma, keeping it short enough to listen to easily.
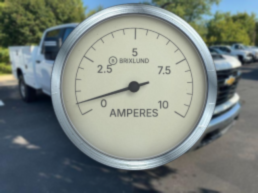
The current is {"value": 0.5, "unit": "A"}
